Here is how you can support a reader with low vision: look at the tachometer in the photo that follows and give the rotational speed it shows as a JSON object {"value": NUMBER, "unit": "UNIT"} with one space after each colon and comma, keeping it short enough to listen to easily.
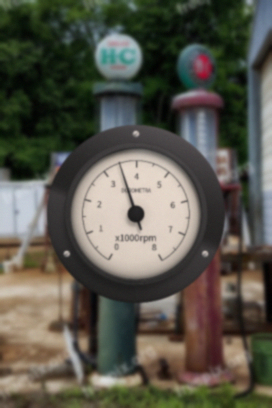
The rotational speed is {"value": 3500, "unit": "rpm"}
